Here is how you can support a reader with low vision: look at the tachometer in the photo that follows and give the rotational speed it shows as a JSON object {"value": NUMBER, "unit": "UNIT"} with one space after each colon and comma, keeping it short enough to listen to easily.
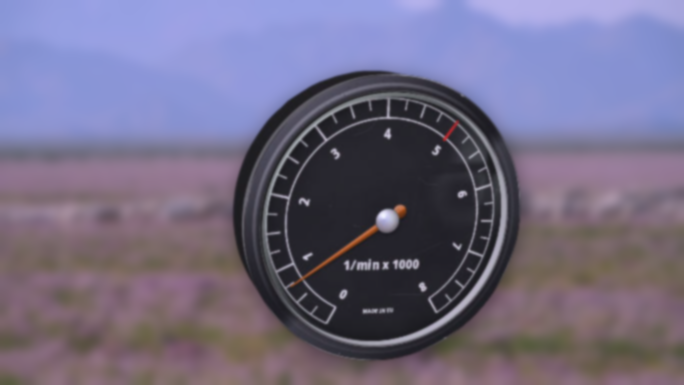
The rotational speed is {"value": 750, "unit": "rpm"}
